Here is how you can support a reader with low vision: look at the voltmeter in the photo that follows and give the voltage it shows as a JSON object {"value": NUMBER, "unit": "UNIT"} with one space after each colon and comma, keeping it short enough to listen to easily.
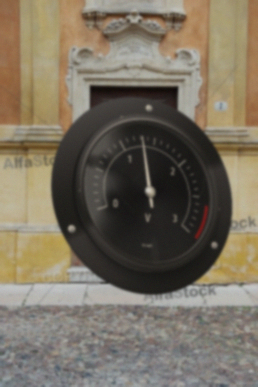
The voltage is {"value": 1.3, "unit": "V"}
